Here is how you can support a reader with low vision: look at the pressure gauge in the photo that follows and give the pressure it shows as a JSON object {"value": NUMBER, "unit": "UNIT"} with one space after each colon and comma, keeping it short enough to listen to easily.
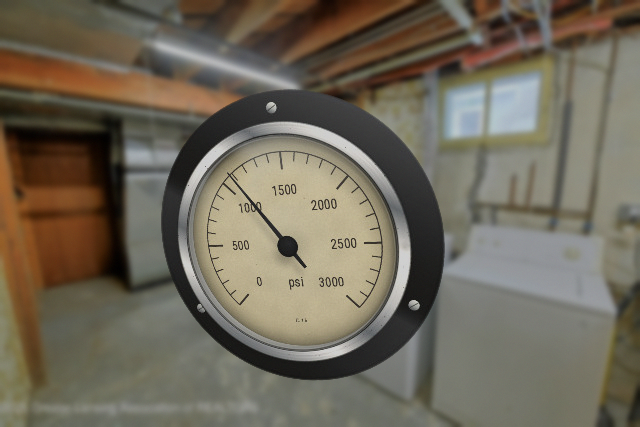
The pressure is {"value": 1100, "unit": "psi"}
